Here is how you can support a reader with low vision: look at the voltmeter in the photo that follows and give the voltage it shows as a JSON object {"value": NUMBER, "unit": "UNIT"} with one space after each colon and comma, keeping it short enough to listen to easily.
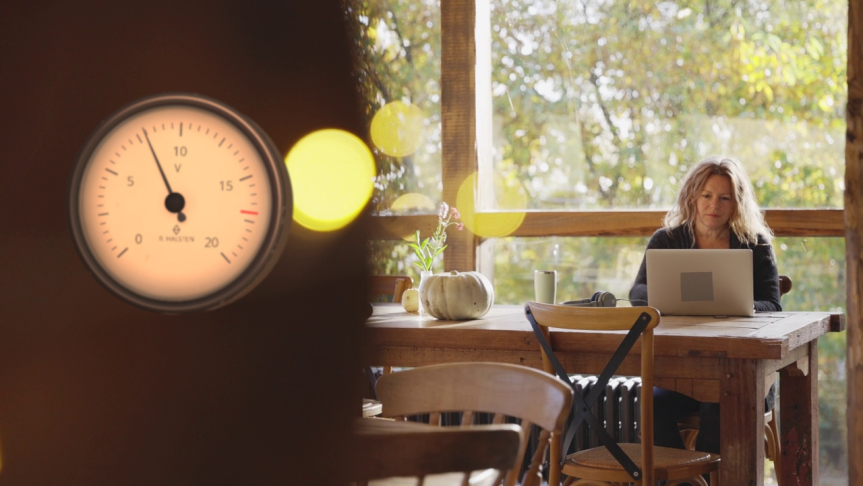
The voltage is {"value": 8, "unit": "V"}
